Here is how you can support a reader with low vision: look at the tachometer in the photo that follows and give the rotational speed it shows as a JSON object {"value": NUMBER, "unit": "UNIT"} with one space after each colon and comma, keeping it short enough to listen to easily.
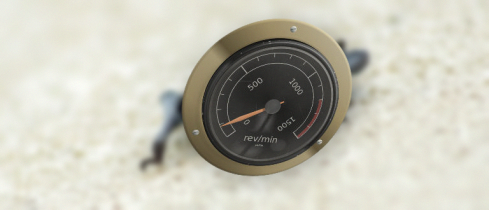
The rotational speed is {"value": 100, "unit": "rpm"}
